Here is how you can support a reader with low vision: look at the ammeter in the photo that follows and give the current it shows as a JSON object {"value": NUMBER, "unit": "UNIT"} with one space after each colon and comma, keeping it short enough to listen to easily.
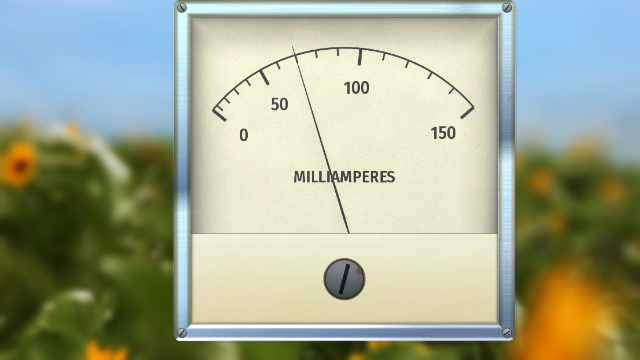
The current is {"value": 70, "unit": "mA"}
